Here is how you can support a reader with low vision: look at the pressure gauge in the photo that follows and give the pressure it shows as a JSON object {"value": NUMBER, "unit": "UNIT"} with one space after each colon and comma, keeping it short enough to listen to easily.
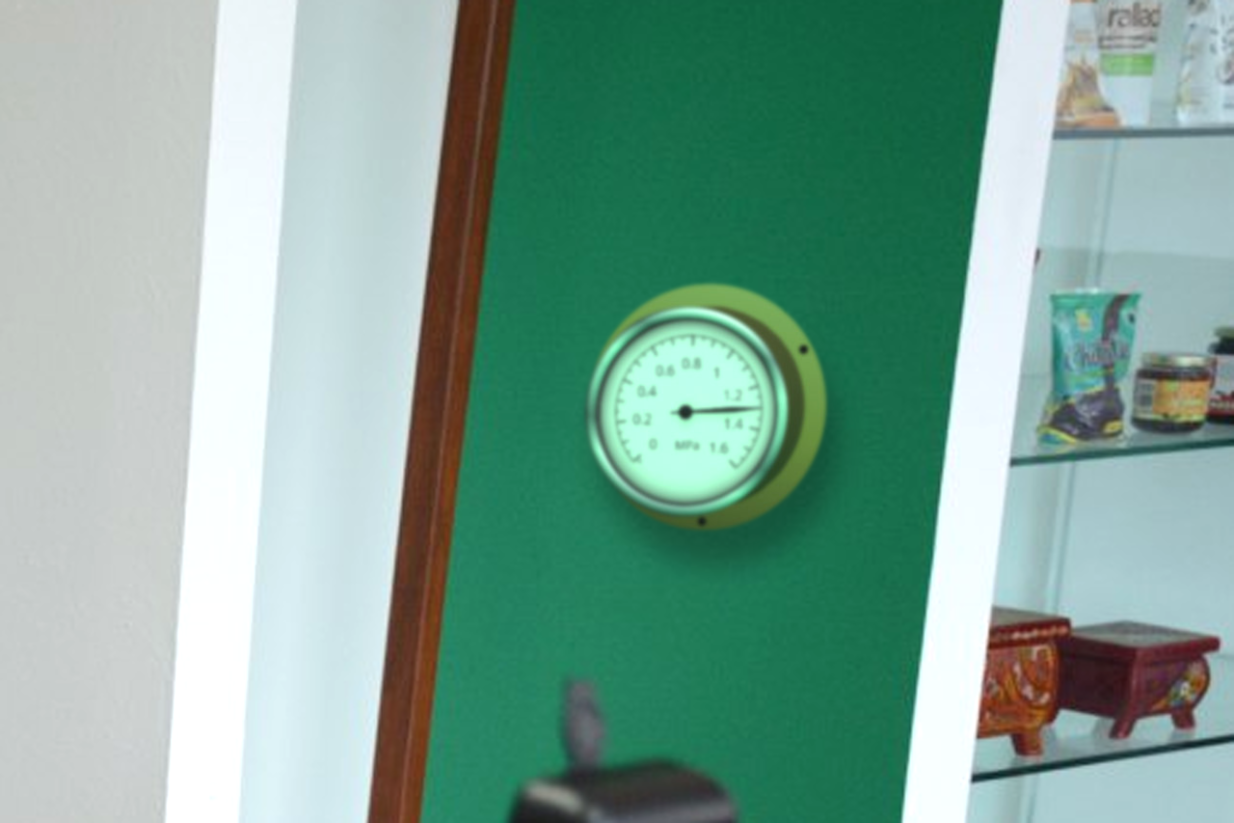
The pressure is {"value": 1.3, "unit": "MPa"}
